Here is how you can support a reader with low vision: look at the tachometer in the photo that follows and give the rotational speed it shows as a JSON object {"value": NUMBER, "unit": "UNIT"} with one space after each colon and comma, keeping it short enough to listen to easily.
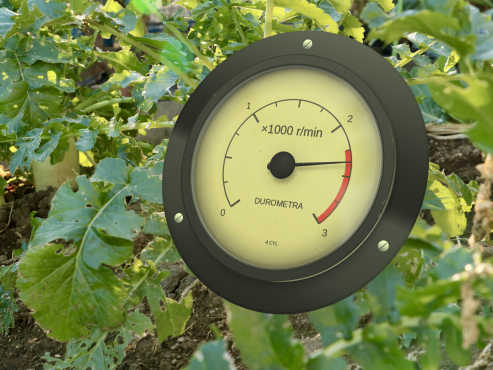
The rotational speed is {"value": 2375, "unit": "rpm"}
